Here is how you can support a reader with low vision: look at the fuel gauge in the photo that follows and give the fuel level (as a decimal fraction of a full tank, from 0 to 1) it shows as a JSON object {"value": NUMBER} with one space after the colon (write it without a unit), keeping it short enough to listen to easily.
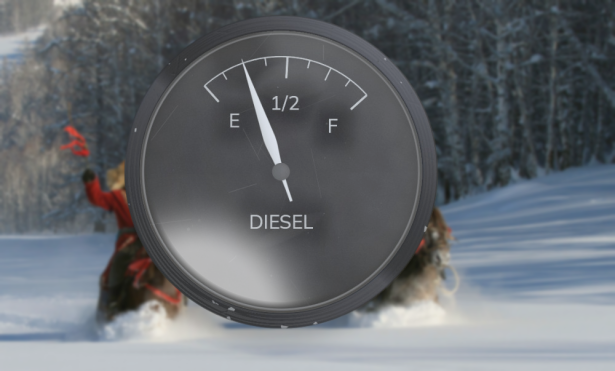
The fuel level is {"value": 0.25}
